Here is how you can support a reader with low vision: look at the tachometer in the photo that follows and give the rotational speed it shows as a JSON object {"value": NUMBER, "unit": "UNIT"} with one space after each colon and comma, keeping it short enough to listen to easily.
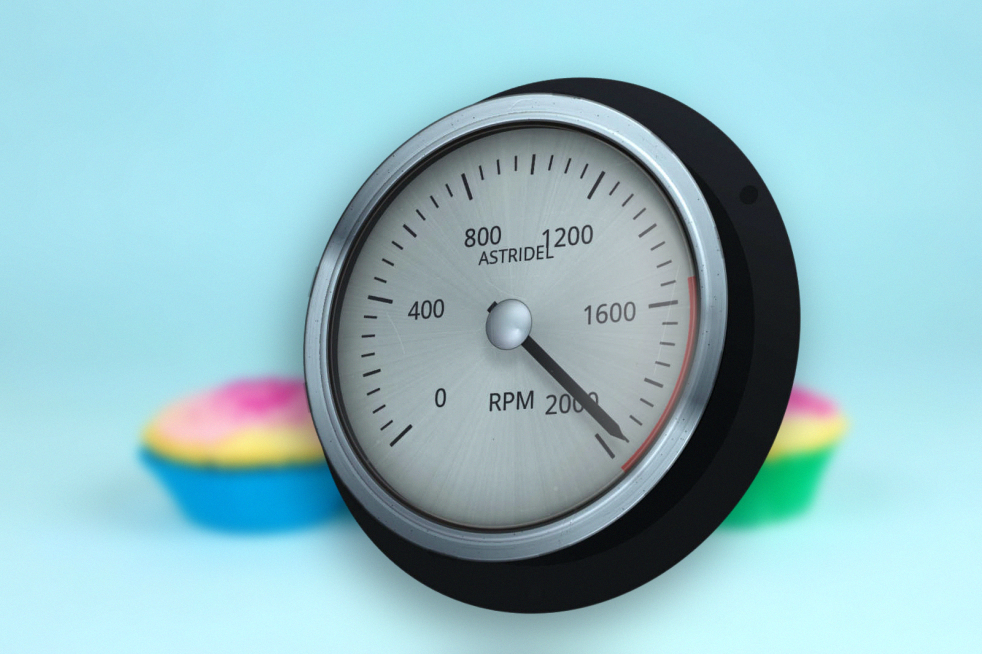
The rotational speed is {"value": 1950, "unit": "rpm"}
